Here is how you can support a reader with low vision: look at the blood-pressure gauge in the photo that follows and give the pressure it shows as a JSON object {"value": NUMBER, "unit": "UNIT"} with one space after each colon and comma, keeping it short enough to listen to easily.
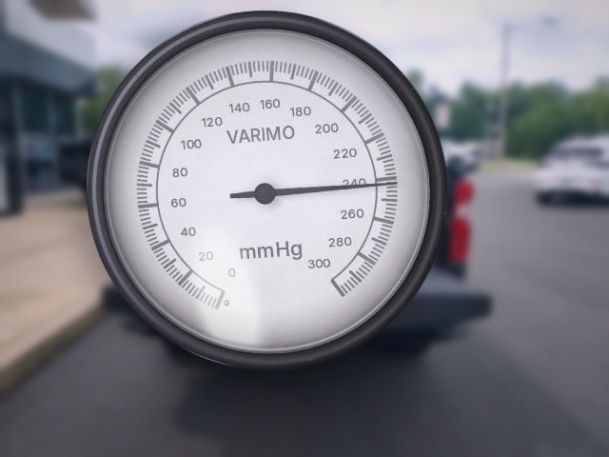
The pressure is {"value": 242, "unit": "mmHg"}
